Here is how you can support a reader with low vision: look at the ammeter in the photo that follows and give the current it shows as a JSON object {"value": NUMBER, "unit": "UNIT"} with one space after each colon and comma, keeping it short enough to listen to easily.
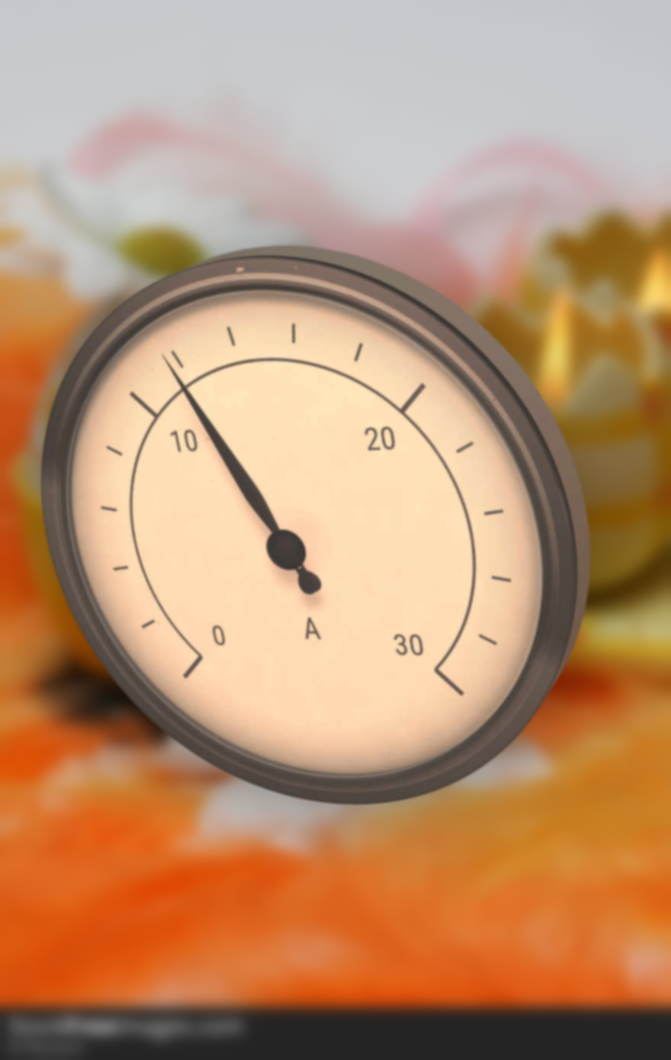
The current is {"value": 12, "unit": "A"}
